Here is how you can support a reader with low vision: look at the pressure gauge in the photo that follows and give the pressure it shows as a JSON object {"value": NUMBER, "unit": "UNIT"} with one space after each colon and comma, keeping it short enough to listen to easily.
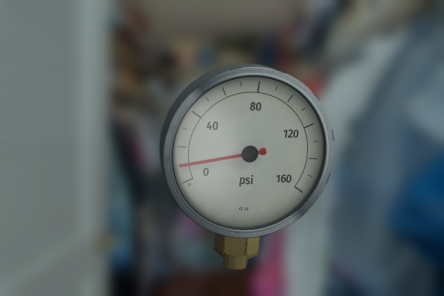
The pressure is {"value": 10, "unit": "psi"}
